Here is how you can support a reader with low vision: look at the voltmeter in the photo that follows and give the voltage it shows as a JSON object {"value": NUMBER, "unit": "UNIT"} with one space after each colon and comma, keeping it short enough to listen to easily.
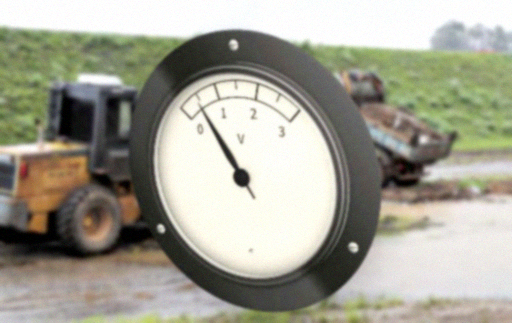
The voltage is {"value": 0.5, "unit": "V"}
